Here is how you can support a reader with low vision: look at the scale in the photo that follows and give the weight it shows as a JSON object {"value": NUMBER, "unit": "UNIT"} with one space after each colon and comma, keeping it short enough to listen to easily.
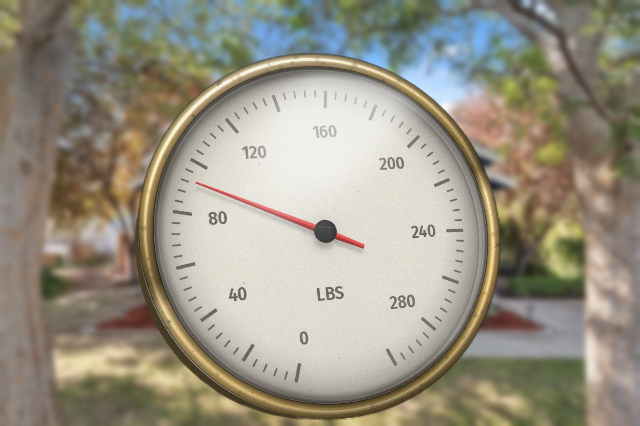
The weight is {"value": 92, "unit": "lb"}
